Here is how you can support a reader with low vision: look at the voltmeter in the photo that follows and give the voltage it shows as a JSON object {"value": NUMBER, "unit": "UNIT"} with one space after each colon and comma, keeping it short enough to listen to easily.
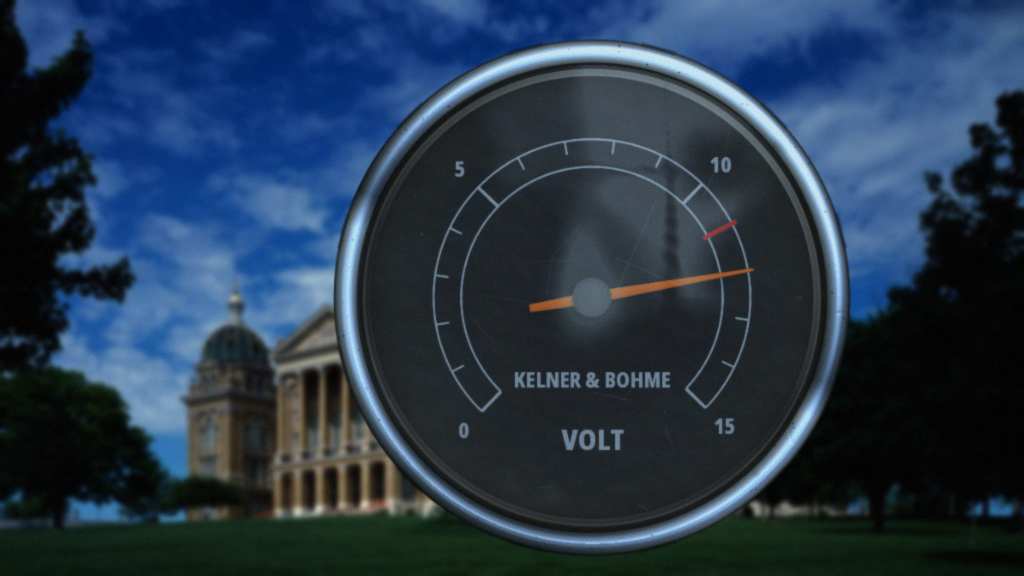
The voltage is {"value": 12, "unit": "V"}
